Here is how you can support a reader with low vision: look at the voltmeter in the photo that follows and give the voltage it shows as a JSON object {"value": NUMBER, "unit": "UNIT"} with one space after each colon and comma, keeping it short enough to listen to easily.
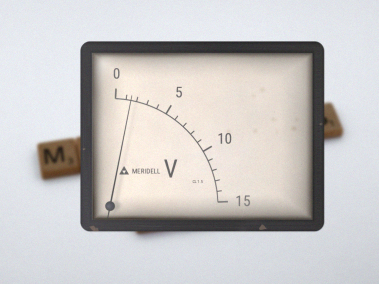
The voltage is {"value": 1.5, "unit": "V"}
